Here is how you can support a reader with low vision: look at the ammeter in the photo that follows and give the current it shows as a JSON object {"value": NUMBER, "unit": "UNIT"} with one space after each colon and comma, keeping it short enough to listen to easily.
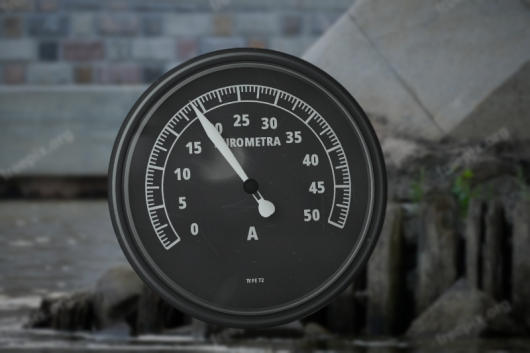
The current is {"value": 19, "unit": "A"}
